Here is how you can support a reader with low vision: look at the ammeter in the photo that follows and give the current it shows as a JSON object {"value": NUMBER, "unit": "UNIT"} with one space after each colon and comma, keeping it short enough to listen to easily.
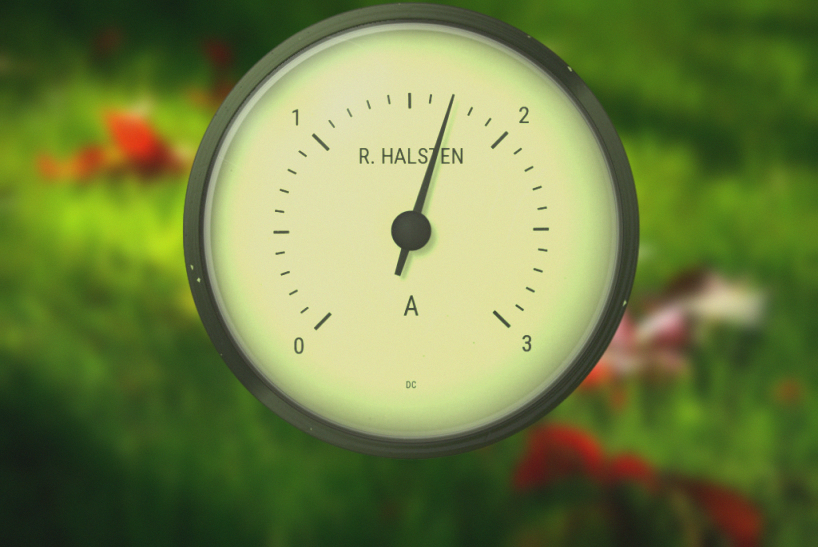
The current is {"value": 1.7, "unit": "A"}
